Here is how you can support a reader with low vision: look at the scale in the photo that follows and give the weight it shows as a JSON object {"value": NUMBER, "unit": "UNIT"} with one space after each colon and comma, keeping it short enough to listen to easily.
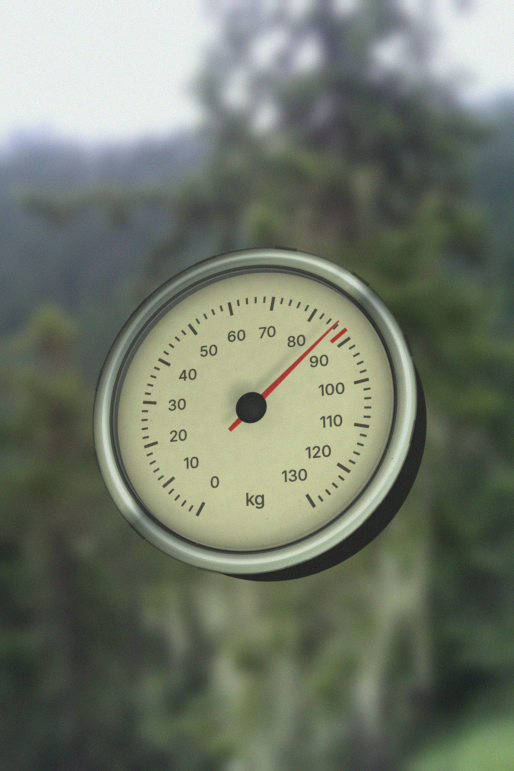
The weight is {"value": 86, "unit": "kg"}
